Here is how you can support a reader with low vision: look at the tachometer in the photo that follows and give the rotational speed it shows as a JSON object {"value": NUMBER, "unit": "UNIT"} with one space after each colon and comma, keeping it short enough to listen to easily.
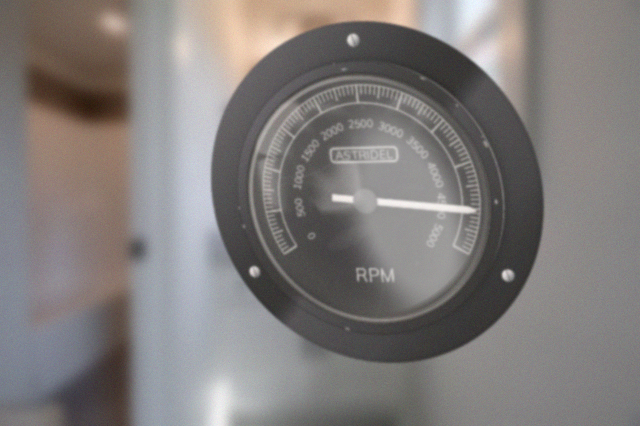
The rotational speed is {"value": 4500, "unit": "rpm"}
